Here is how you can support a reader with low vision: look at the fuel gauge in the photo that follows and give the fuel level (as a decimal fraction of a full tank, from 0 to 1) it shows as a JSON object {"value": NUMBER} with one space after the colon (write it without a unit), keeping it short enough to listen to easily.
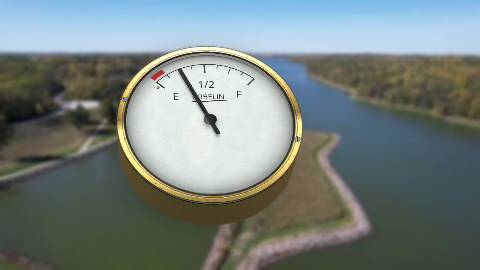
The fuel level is {"value": 0.25}
